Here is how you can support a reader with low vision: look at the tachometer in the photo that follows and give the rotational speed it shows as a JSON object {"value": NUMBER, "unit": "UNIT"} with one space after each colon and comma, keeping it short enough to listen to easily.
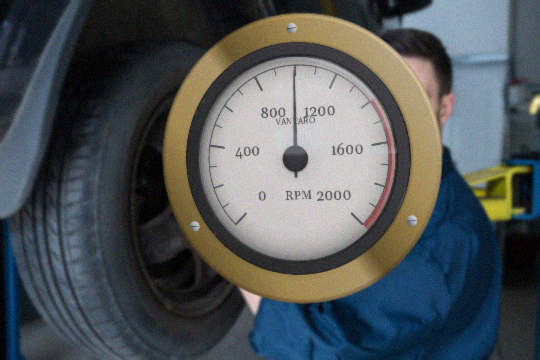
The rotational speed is {"value": 1000, "unit": "rpm"}
